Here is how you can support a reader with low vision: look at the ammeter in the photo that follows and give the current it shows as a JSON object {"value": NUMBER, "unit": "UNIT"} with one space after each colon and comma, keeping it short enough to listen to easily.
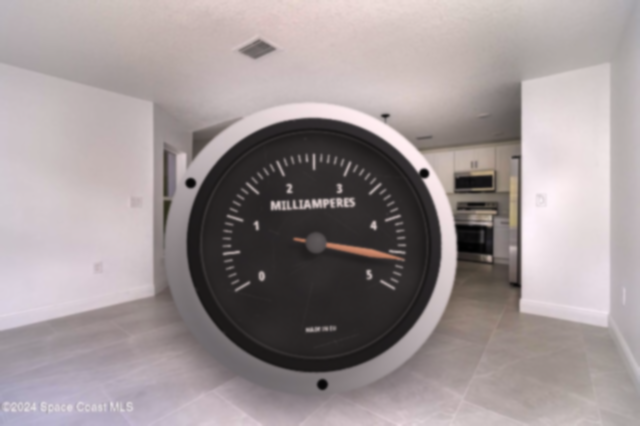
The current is {"value": 4.6, "unit": "mA"}
